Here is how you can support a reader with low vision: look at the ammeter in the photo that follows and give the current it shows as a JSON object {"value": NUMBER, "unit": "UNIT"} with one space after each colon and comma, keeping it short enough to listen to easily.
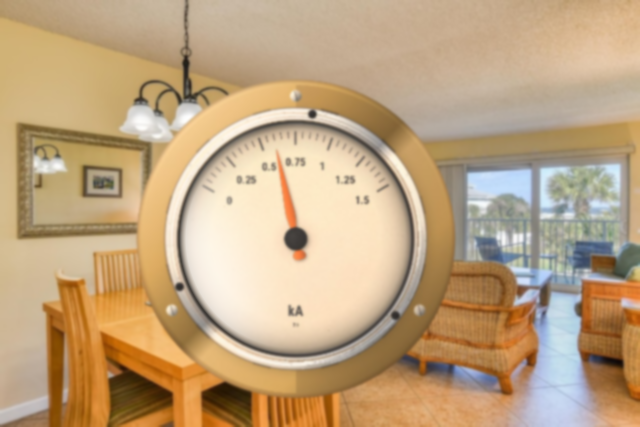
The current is {"value": 0.6, "unit": "kA"}
